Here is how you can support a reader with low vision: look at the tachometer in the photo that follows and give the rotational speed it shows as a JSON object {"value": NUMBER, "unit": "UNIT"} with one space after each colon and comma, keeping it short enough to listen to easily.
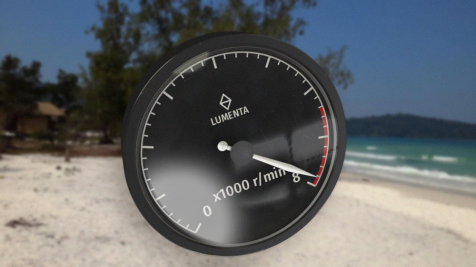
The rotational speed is {"value": 7800, "unit": "rpm"}
